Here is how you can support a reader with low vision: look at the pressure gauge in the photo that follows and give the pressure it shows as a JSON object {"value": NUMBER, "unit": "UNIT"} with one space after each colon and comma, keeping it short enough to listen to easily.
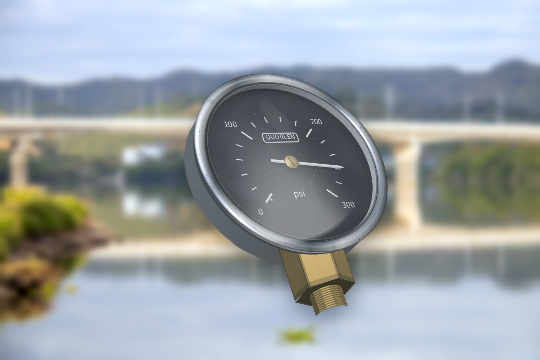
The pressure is {"value": 260, "unit": "psi"}
